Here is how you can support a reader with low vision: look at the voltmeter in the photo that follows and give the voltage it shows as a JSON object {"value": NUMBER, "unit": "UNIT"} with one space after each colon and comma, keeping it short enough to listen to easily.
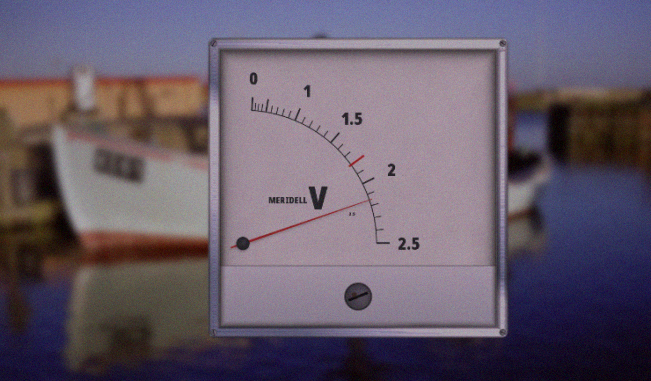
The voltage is {"value": 2.15, "unit": "V"}
